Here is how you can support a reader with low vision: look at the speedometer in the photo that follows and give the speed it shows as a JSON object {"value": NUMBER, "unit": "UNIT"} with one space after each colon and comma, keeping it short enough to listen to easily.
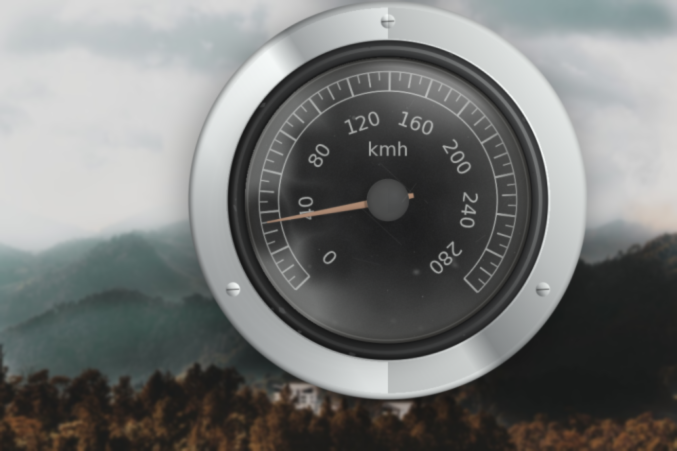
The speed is {"value": 35, "unit": "km/h"}
